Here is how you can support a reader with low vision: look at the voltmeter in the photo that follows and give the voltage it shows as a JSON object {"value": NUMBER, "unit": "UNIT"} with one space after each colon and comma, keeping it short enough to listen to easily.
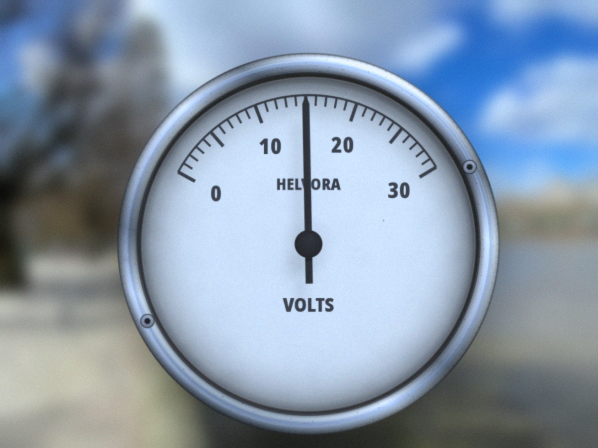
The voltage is {"value": 15, "unit": "V"}
